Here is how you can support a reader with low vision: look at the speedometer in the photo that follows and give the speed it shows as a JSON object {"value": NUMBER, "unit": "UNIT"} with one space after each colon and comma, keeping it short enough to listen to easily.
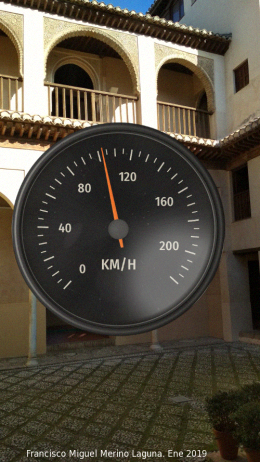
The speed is {"value": 102.5, "unit": "km/h"}
